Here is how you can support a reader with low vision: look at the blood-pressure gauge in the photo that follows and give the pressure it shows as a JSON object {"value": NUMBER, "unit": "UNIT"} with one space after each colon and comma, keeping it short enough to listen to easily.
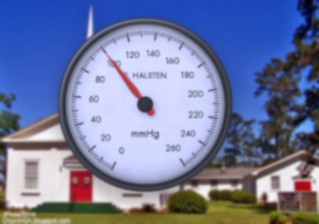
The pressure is {"value": 100, "unit": "mmHg"}
